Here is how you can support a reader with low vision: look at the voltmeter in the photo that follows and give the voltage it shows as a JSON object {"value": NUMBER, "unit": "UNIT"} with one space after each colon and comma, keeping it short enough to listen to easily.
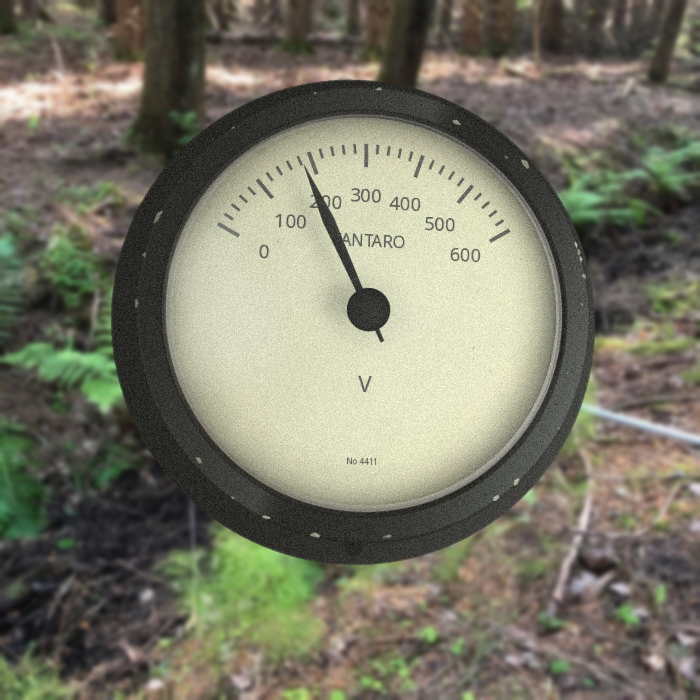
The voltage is {"value": 180, "unit": "V"}
